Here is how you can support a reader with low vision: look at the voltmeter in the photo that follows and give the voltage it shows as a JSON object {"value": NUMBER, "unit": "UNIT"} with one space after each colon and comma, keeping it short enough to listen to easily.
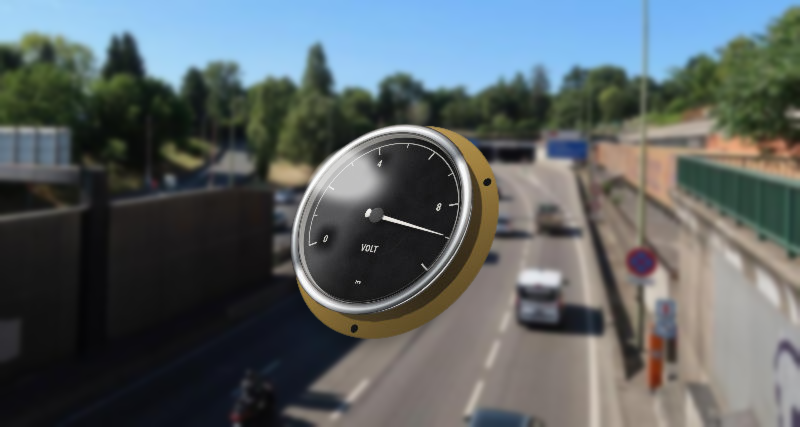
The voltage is {"value": 9, "unit": "V"}
